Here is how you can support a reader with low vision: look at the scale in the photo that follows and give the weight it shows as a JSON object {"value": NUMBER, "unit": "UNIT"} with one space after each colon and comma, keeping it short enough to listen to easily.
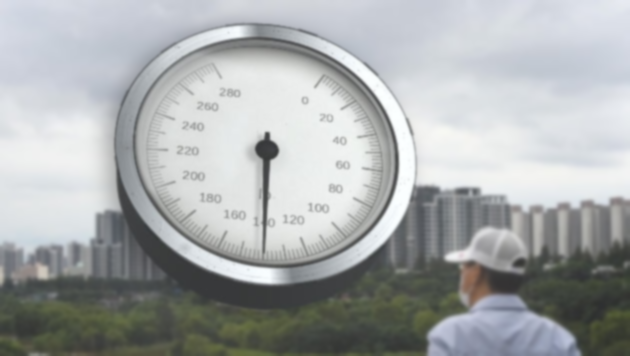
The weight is {"value": 140, "unit": "lb"}
